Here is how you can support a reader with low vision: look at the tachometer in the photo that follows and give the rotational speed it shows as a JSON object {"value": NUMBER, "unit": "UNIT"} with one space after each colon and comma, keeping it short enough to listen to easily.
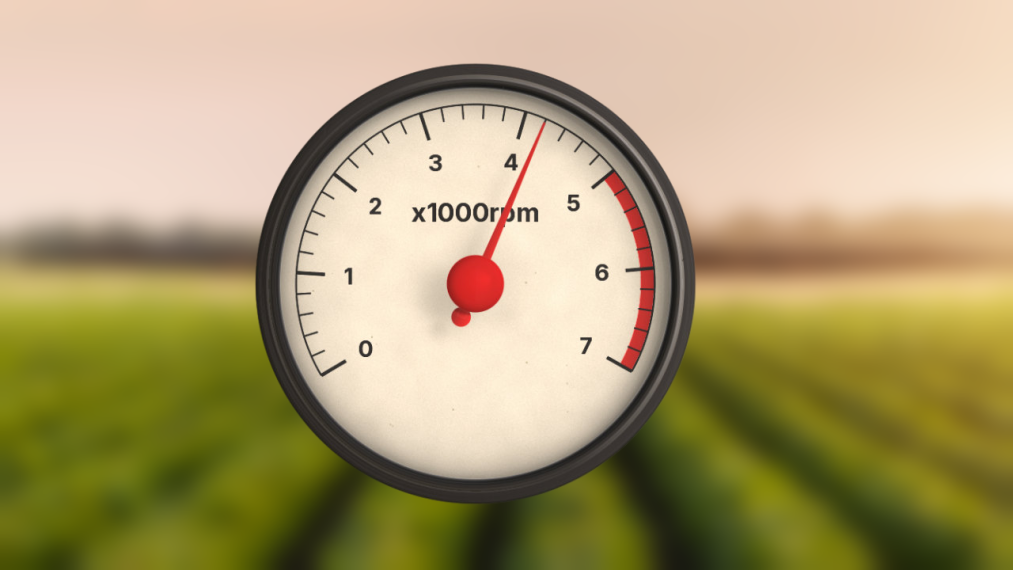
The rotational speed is {"value": 4200, "unit": "rpm"}
